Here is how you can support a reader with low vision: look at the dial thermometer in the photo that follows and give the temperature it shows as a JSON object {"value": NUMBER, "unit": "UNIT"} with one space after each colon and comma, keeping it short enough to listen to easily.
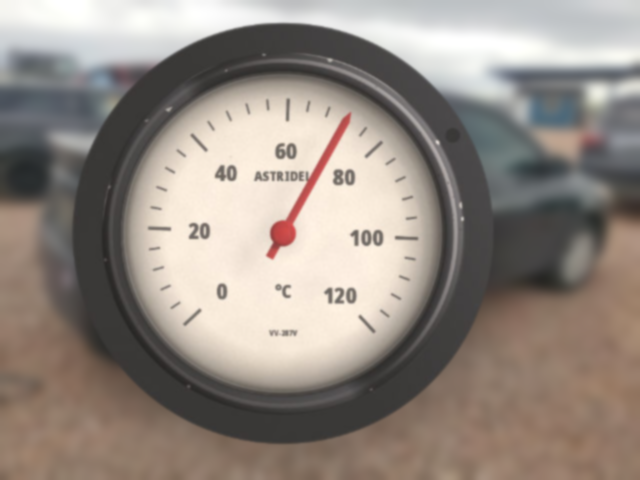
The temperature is {"value": 72, "unit": "°C"}
